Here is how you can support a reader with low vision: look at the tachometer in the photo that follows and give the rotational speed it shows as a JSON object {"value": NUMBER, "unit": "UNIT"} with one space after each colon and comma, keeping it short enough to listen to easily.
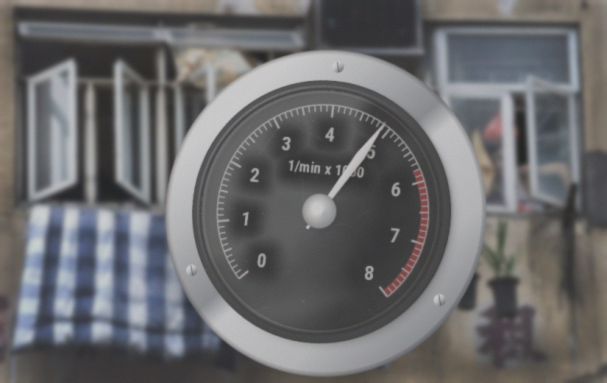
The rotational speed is {"value": 4900, "unit": "rpm"}
